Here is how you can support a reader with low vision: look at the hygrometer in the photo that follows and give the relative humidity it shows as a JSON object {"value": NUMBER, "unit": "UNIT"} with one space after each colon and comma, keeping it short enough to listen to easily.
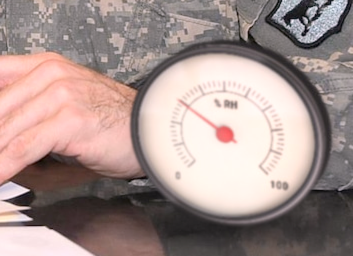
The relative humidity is {"value": 30, "unit": "%"}
